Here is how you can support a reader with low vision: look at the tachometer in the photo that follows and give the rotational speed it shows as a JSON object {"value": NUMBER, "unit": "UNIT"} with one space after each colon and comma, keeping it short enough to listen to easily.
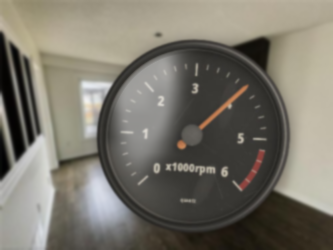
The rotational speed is {"value": 4000, "unit": "rpm"}
